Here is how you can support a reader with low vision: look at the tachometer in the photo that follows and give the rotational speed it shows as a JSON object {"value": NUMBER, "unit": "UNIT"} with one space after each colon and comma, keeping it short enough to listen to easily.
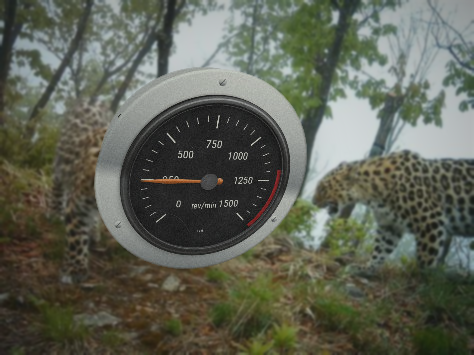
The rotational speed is {"value": 250, "unit": "rpm"}
